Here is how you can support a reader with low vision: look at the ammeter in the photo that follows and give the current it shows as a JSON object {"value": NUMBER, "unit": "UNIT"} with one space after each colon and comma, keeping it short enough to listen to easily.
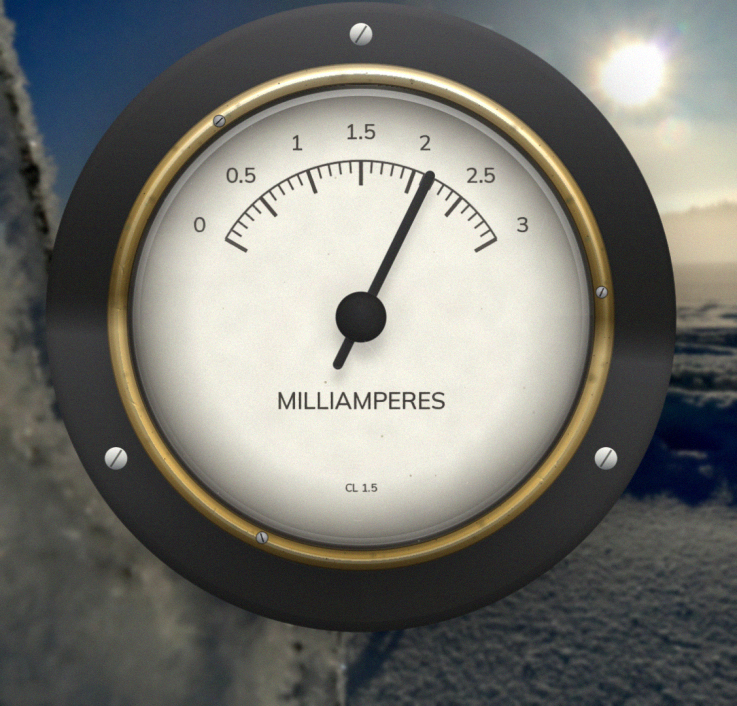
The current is {"value": 2.15, "unit": "mA"}
